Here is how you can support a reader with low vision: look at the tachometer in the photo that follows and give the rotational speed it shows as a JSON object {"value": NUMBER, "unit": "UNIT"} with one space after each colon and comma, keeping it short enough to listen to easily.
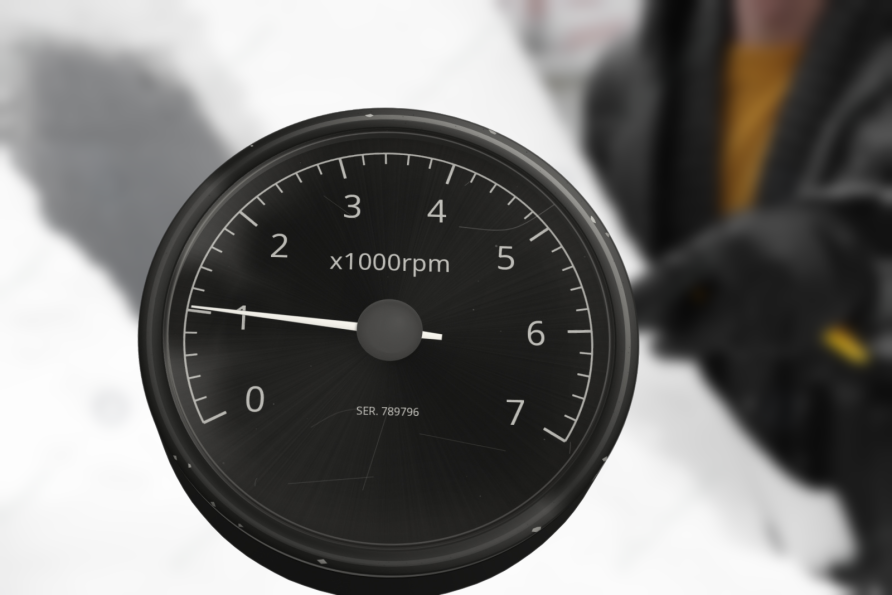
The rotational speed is {"value": 1000, "unit": "rpm"}
